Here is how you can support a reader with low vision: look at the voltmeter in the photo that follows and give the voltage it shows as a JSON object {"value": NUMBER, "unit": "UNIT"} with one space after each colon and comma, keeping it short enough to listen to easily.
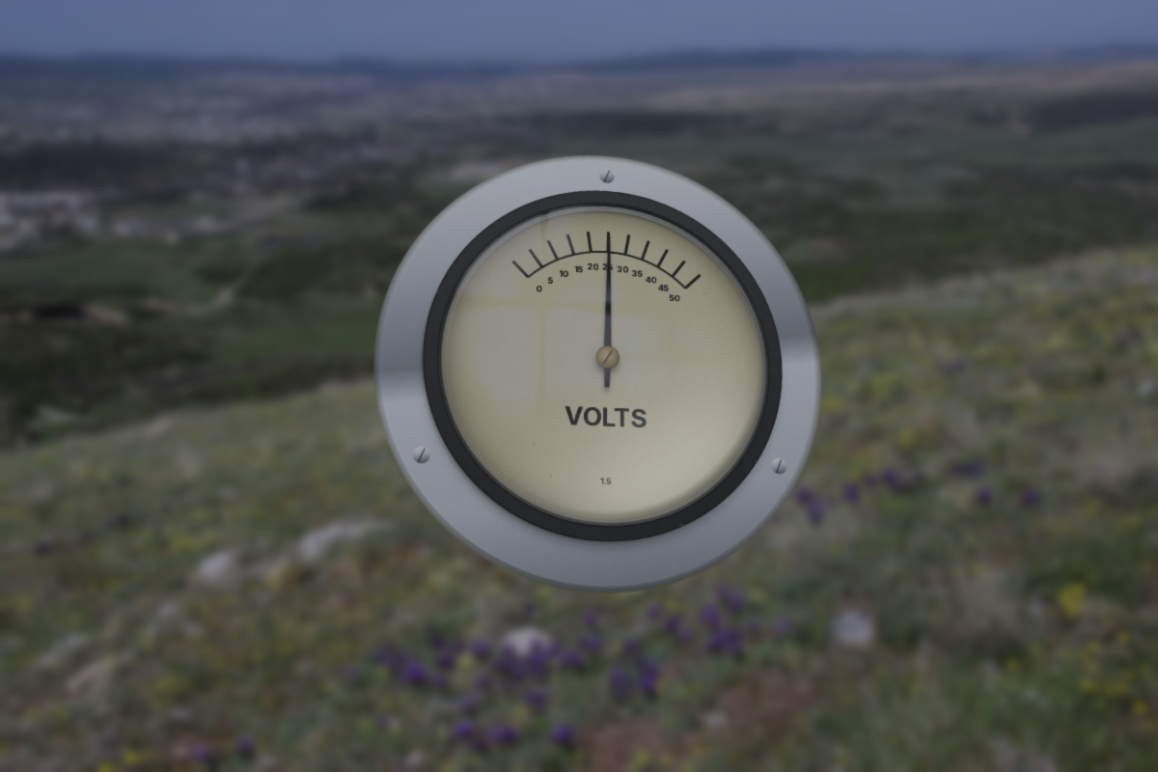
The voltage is {"value": 25, "unit": "V"}
